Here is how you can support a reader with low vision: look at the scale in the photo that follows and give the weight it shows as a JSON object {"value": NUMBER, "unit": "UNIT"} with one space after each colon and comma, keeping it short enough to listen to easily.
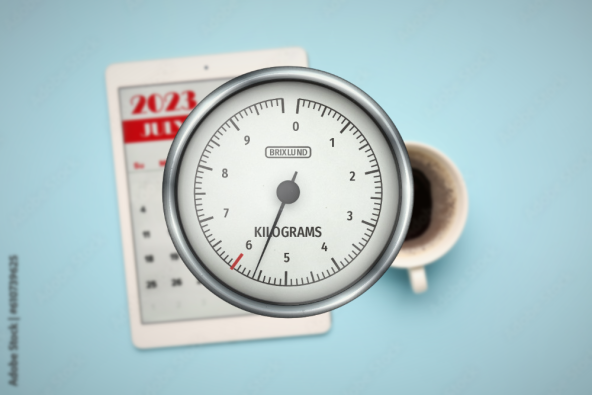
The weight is {"value": 5.6, "unit": "kg"}
